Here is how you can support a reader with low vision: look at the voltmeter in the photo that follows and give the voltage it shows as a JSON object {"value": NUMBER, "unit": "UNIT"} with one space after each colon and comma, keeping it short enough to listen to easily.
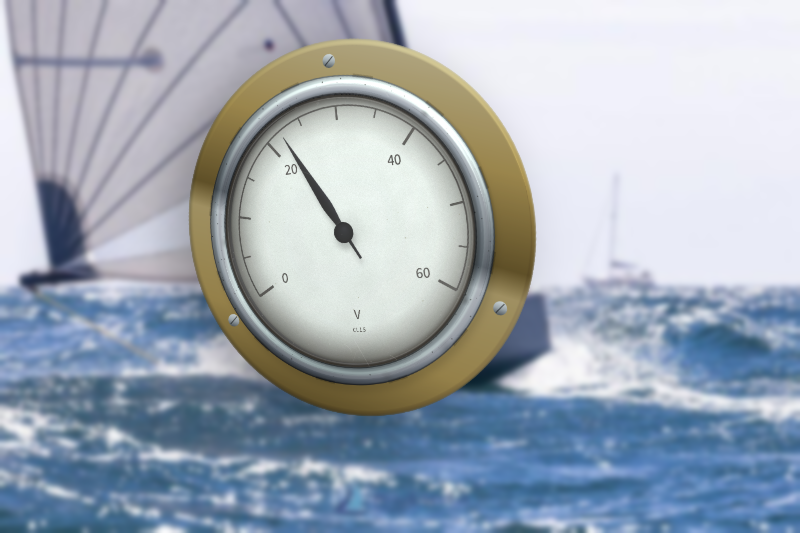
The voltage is {"value": 22.5, "unit": "V"}
